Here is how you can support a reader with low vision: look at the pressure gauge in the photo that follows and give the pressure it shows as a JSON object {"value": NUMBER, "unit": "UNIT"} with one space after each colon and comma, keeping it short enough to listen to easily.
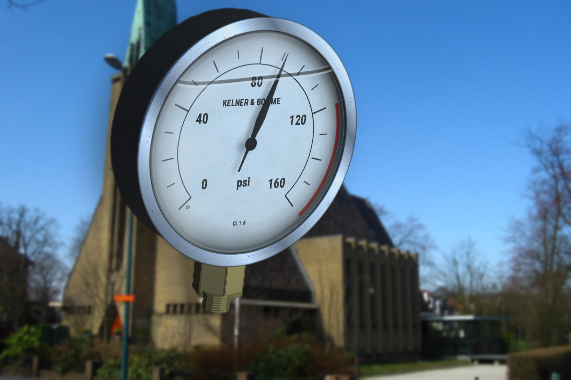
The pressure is {"value": 90, "unit": "psi"}
